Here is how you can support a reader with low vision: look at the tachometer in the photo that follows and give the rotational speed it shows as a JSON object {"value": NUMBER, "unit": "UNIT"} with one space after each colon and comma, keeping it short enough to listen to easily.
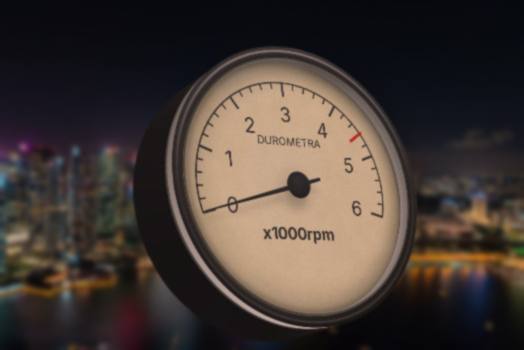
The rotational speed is {"value": 0, "unit": "rpm"}
